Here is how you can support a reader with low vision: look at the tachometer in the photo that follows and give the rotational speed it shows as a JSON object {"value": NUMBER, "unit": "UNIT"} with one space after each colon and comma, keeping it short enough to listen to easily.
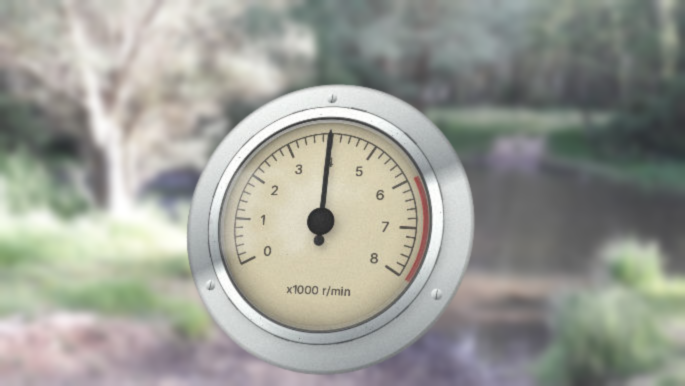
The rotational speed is {"value": 4000, "unit": "rpm"}
